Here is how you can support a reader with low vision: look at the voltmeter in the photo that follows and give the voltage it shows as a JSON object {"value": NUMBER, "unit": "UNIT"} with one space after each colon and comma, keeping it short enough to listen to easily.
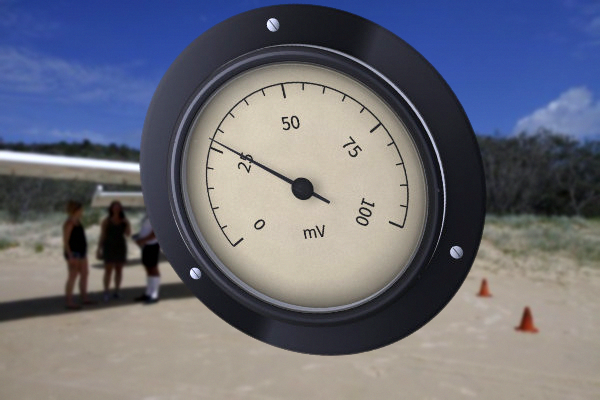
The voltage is {"value": 27.5, "unit": "mV"}
